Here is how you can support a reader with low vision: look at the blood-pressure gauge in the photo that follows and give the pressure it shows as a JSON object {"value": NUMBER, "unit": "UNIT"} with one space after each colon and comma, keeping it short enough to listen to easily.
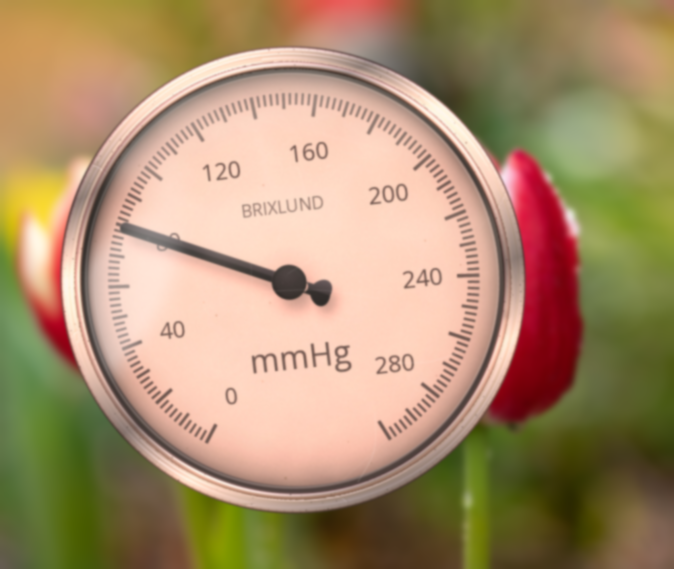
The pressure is {"value": 80, "unit": "mmHg"}
